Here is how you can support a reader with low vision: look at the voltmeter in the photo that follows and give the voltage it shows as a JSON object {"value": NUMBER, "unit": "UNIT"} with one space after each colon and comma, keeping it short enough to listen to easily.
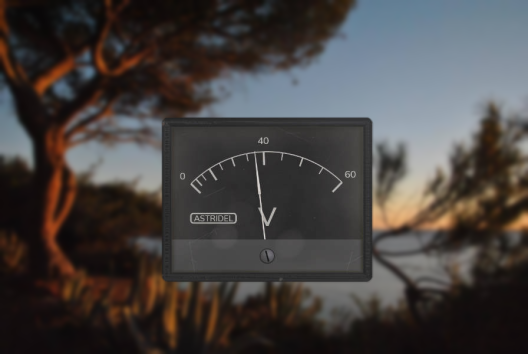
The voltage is {"value": 37.5, "unit": "V"}
